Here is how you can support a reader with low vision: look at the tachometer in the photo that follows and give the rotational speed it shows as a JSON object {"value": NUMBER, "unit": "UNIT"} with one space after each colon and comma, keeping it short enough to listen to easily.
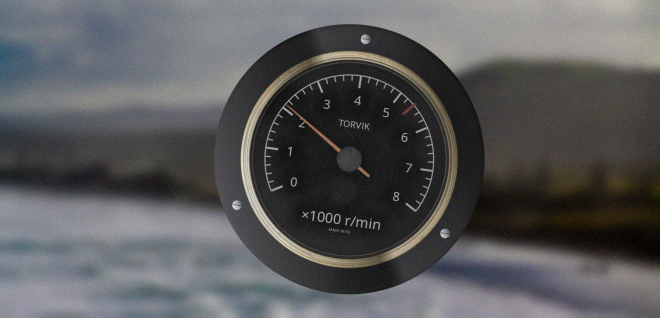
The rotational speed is {"value": 2100, "unit": "rpm"}
